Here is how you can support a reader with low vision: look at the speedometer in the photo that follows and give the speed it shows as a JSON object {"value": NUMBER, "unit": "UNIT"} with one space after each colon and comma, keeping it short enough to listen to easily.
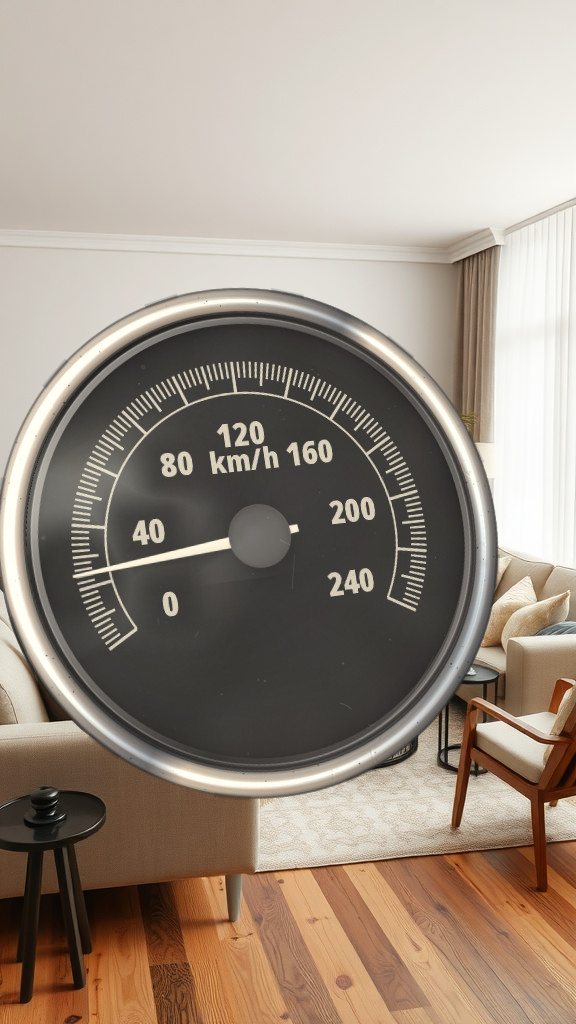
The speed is {"value": 24, "unit": "km/h"}
